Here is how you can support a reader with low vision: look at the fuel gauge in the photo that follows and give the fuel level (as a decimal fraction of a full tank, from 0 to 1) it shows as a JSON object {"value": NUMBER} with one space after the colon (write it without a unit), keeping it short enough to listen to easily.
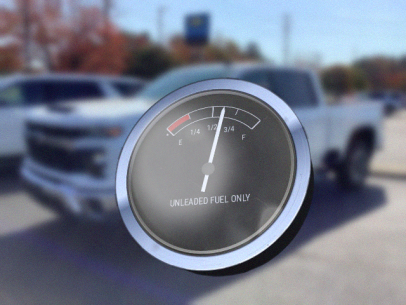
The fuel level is {"value": 0.625}
